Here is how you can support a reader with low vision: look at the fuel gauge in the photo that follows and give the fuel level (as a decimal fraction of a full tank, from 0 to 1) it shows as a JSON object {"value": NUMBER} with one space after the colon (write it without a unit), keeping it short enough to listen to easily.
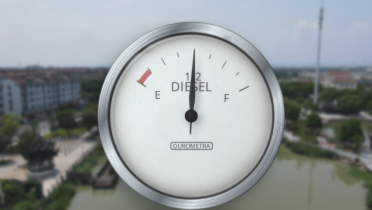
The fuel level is {"value": 0.5}
